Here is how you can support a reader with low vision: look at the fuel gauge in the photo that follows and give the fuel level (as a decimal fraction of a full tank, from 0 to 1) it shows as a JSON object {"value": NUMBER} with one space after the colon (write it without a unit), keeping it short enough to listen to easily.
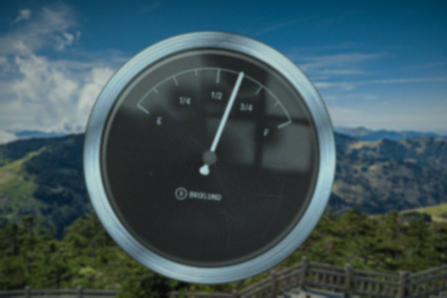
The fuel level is {"value": 0.625}
